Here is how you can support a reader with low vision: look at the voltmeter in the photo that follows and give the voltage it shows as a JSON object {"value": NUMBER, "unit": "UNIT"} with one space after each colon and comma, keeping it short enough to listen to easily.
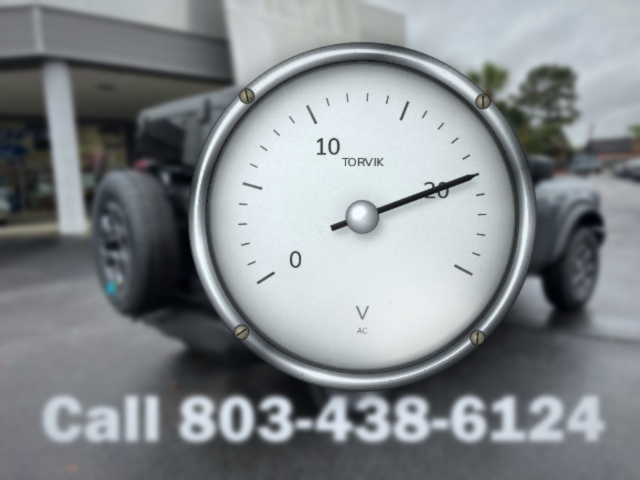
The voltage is {"value": 20, "unit": "V"}
